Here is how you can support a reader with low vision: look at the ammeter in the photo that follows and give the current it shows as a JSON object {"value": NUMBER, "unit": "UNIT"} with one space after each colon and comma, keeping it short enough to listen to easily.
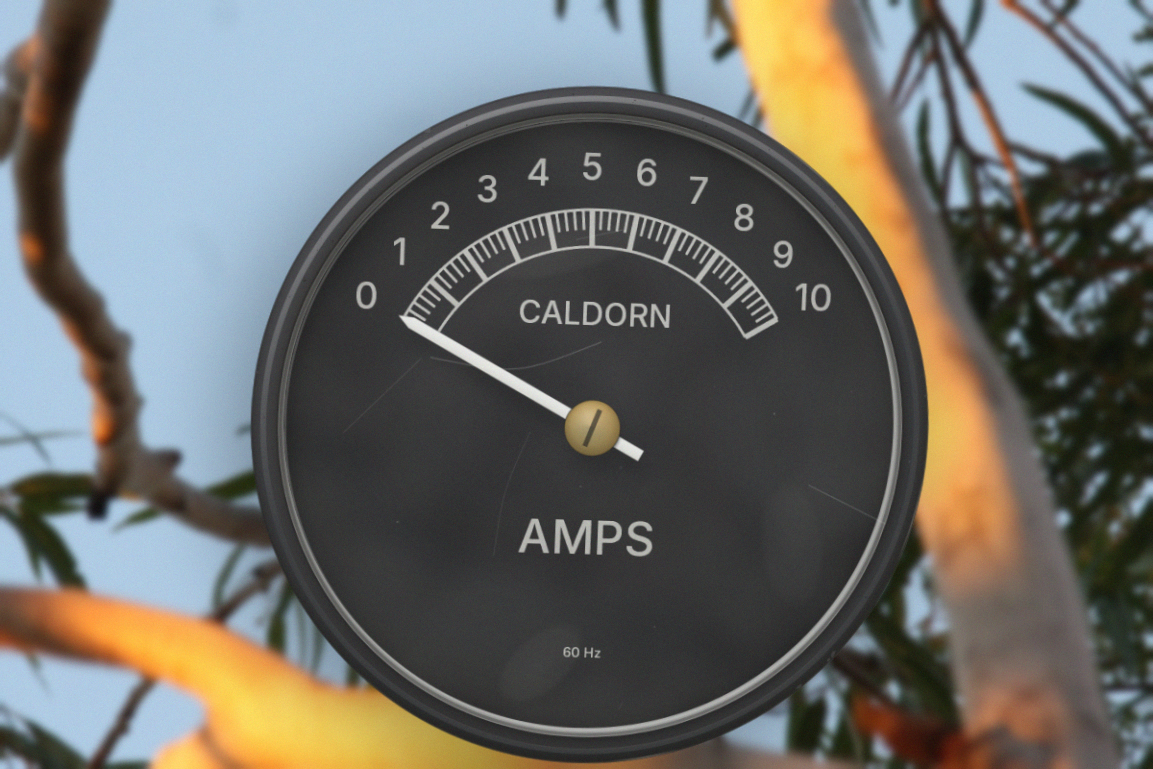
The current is {"value": 0, "unit": "A"}
